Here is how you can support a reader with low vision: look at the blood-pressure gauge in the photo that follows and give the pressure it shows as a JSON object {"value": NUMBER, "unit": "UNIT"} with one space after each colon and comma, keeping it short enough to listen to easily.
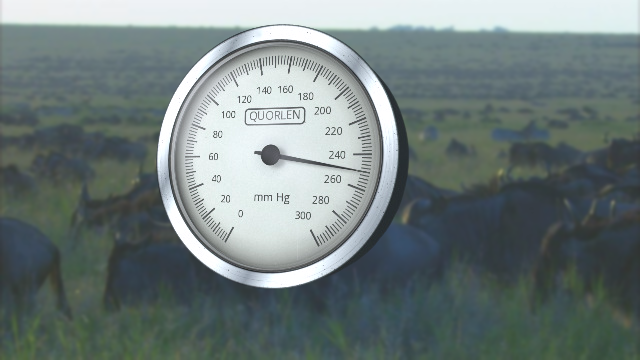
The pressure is {"value": 250, "unit": "mmHg"}
